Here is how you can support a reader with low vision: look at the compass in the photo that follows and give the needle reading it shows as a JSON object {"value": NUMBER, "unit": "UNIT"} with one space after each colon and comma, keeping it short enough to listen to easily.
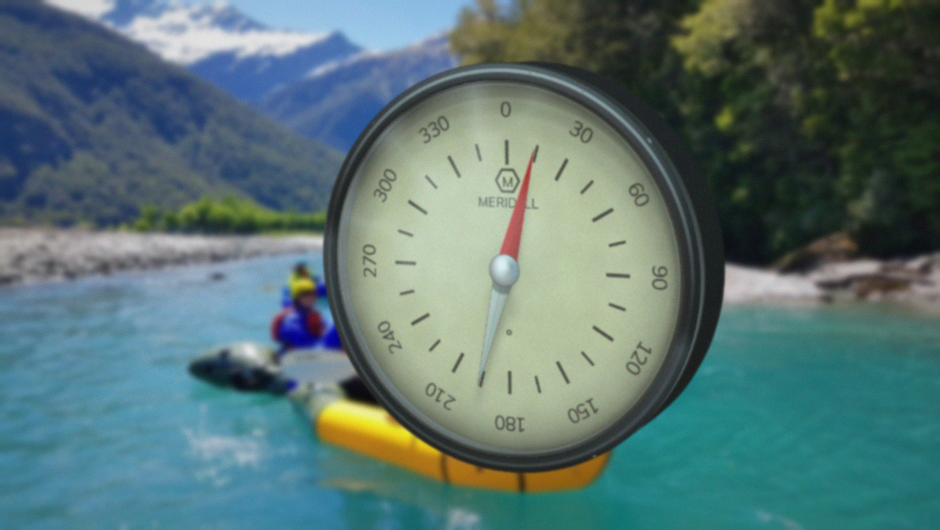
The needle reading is {"value": 15, "unit": "°"}
